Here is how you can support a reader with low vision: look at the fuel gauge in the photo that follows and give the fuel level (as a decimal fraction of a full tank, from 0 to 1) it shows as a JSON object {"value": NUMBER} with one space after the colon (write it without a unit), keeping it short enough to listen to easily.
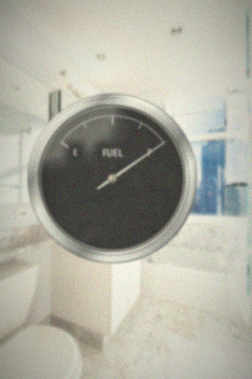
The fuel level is {"value": 1}
